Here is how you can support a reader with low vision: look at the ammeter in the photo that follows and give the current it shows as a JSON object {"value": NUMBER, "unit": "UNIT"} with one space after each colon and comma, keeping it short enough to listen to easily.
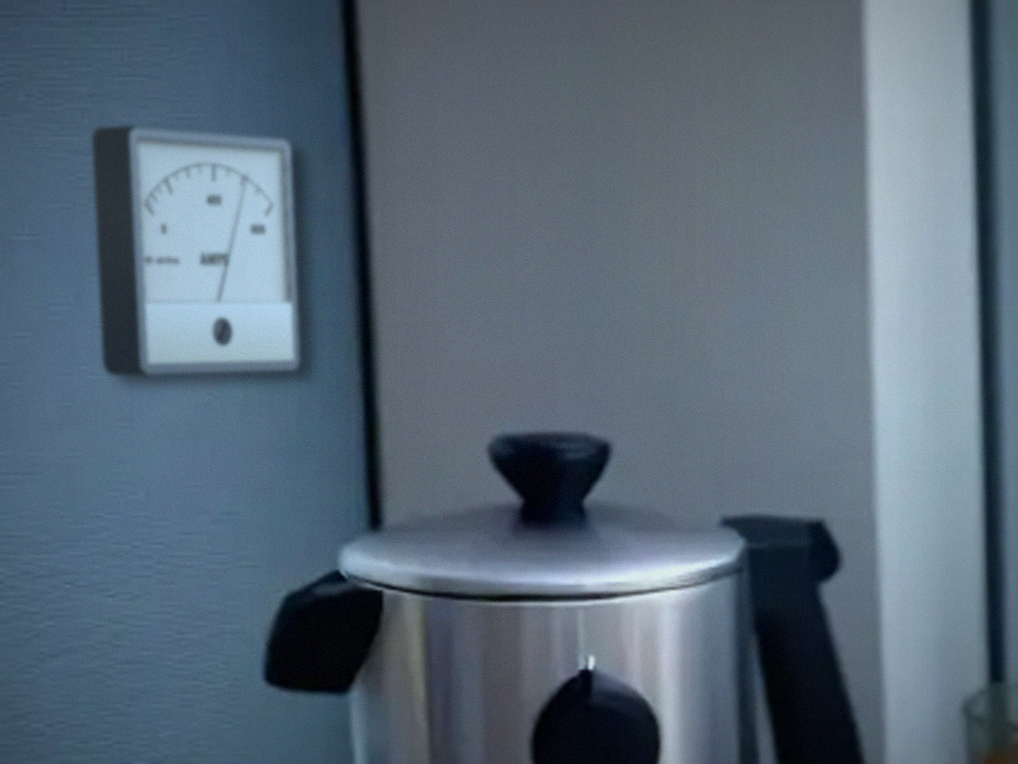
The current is {"value": 500, "unit": "A"}
